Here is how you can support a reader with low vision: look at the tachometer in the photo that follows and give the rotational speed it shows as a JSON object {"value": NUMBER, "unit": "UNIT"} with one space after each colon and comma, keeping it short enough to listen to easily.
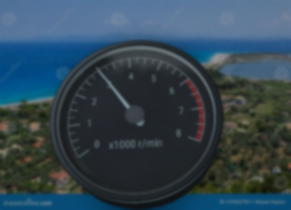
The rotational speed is {"value": 3000, "unit": "rpm"}
